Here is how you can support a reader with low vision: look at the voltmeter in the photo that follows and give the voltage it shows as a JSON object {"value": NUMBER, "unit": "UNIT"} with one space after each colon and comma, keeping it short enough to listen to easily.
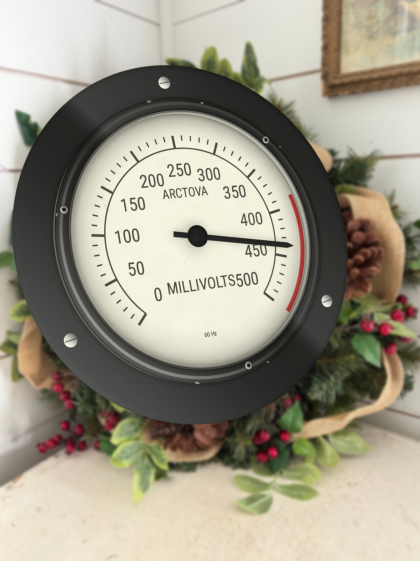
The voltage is {"value": 440, "unit": "mV"}
